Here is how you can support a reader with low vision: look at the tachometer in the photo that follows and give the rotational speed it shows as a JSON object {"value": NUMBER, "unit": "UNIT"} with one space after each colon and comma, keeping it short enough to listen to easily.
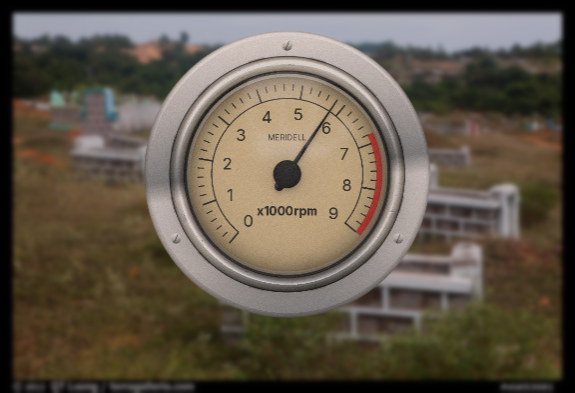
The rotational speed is {"value": 5800, "unit": "rpm"}
